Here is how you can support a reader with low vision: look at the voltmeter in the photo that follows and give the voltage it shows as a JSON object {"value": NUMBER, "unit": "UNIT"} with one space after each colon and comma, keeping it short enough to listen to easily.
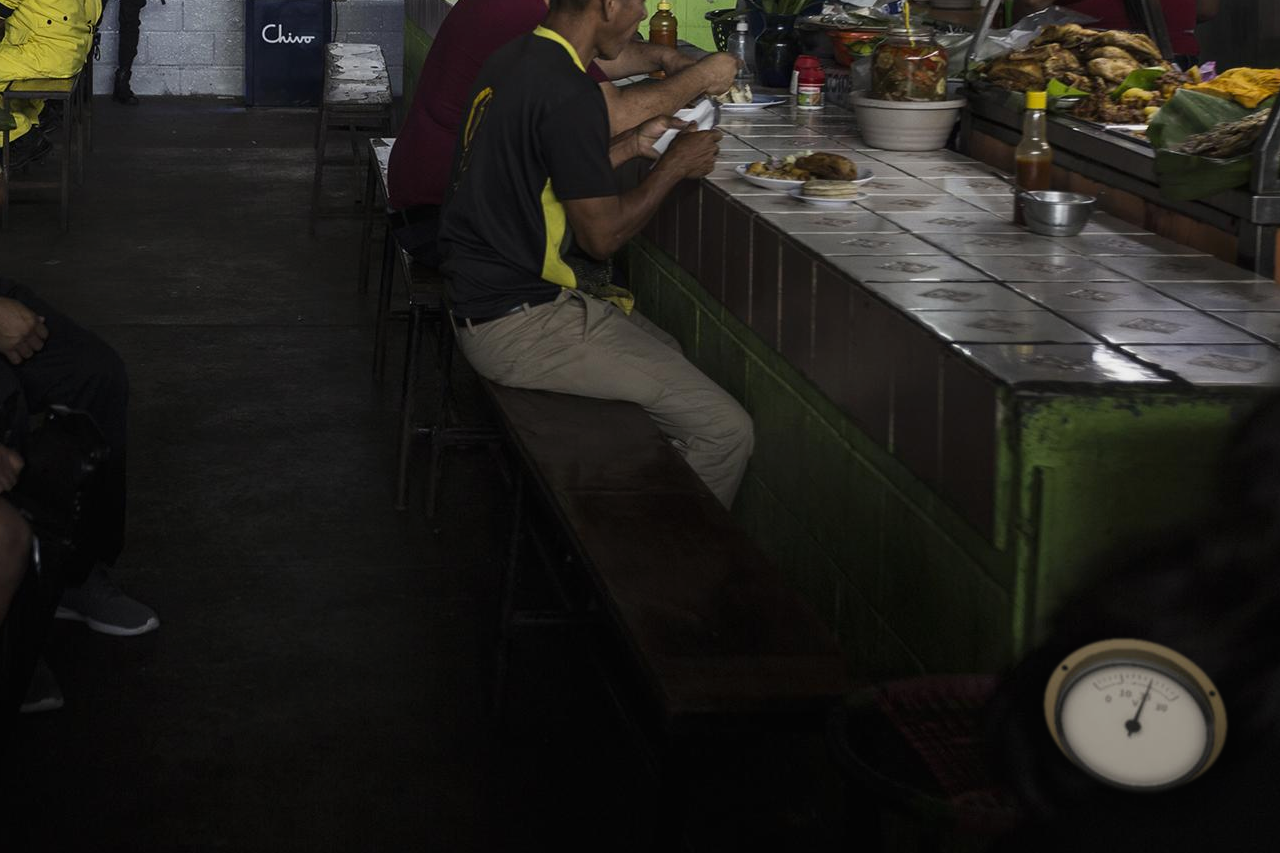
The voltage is {"value": 20, "unit": "V"}
